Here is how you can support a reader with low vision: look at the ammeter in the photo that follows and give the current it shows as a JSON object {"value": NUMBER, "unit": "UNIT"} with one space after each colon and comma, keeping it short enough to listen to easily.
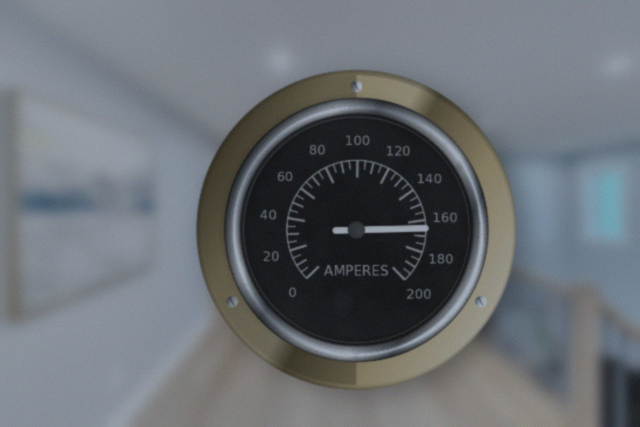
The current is {"value": 165, "unit": "A"}
